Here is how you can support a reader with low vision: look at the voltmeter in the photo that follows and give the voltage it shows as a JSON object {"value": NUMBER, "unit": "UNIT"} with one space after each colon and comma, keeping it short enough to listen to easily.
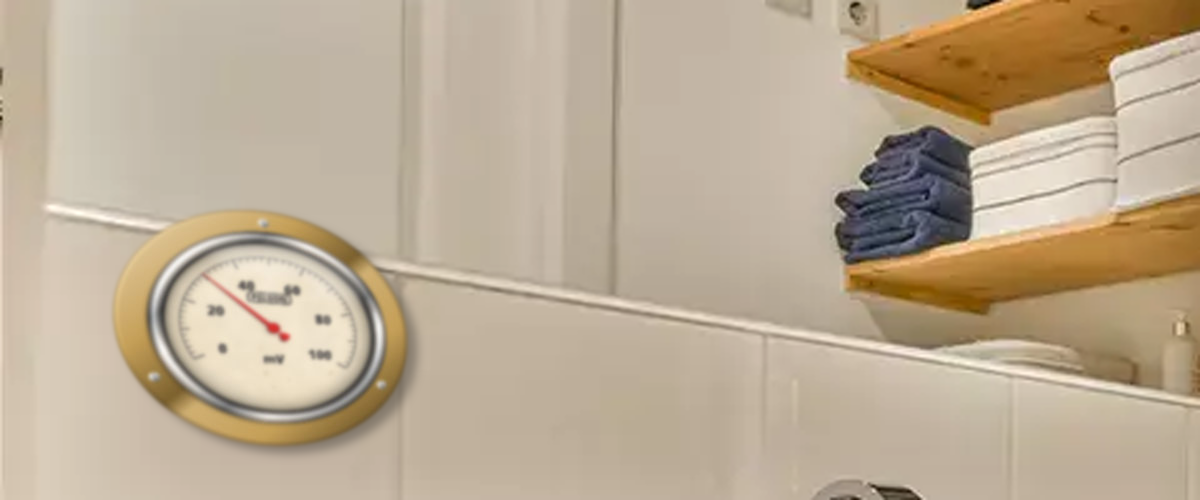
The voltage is {"value": 30, "unit": "mV"}
